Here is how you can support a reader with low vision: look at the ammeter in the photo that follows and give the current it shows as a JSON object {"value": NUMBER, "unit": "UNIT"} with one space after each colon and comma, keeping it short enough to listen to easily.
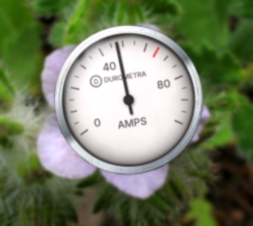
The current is {"value": 47.5, "unit": "A"}
